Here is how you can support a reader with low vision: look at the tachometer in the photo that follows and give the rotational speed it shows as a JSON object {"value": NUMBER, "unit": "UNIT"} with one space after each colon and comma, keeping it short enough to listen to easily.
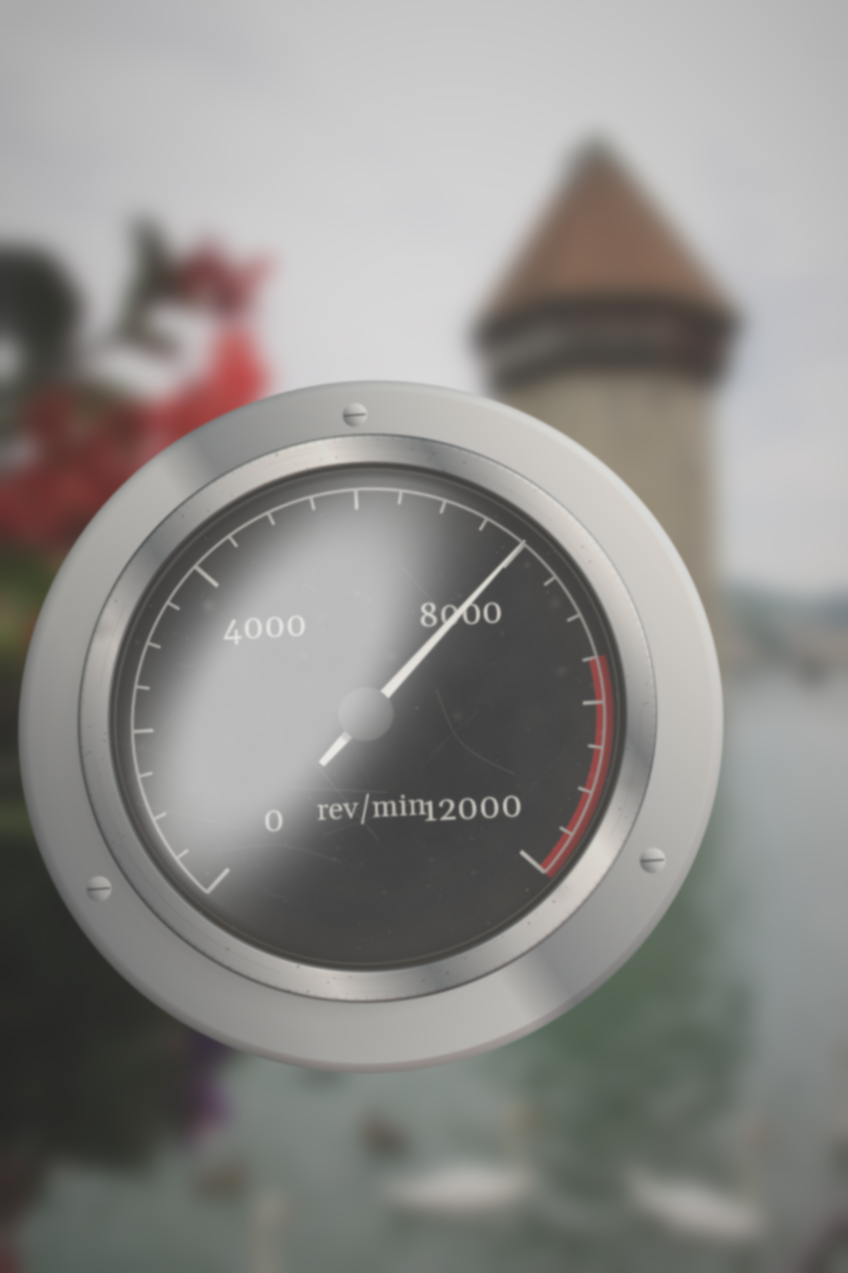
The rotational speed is {"value": 8000, "unit": "rpm"}
